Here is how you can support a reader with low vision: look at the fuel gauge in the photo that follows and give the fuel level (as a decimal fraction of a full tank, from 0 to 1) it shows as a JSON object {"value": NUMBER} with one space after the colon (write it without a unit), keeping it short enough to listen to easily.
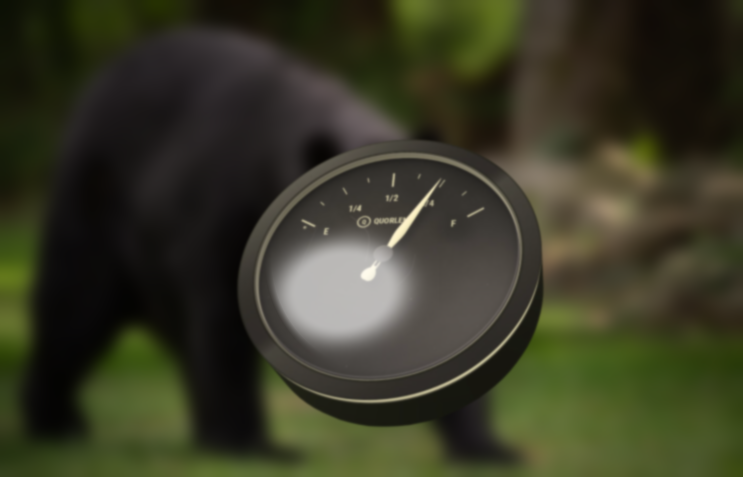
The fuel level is {"value": 0.75}
